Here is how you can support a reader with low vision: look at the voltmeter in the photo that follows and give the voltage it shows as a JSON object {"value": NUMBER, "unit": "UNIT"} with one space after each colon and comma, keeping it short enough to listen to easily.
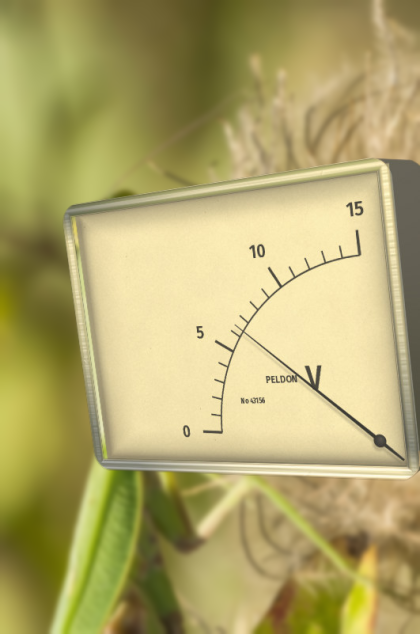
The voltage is {"value": 6.5, "unit": "V"}
